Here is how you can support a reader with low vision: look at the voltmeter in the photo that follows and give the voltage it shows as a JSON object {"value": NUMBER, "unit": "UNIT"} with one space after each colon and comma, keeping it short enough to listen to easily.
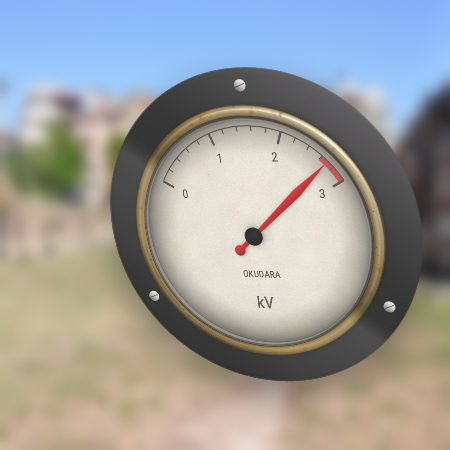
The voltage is {"value": 2.7, "unit": "kV"}
